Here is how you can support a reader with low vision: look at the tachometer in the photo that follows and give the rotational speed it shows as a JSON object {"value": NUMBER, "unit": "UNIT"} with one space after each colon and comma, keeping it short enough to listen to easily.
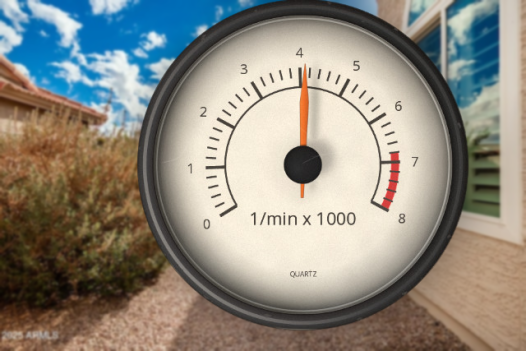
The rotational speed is {"value": 4100, "unit": "rpm"}
